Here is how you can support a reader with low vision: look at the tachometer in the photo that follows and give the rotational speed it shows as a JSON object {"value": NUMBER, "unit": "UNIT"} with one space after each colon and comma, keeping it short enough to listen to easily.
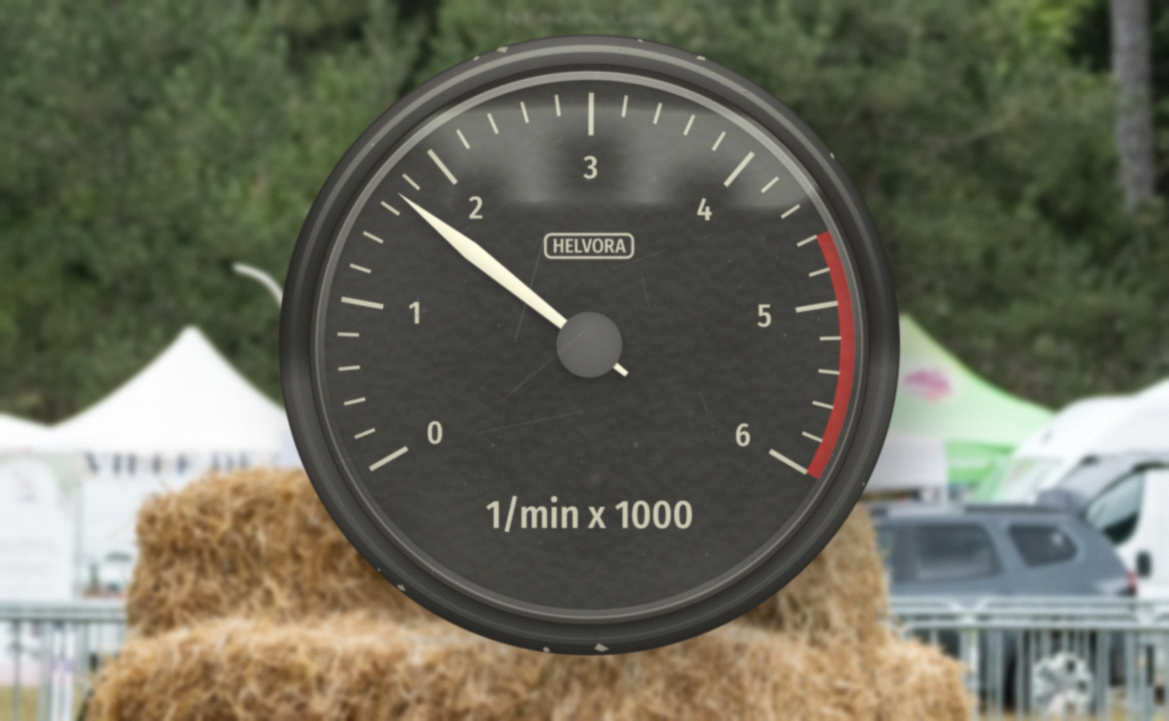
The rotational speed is {"value": 1700, "unit": "rpm"}
